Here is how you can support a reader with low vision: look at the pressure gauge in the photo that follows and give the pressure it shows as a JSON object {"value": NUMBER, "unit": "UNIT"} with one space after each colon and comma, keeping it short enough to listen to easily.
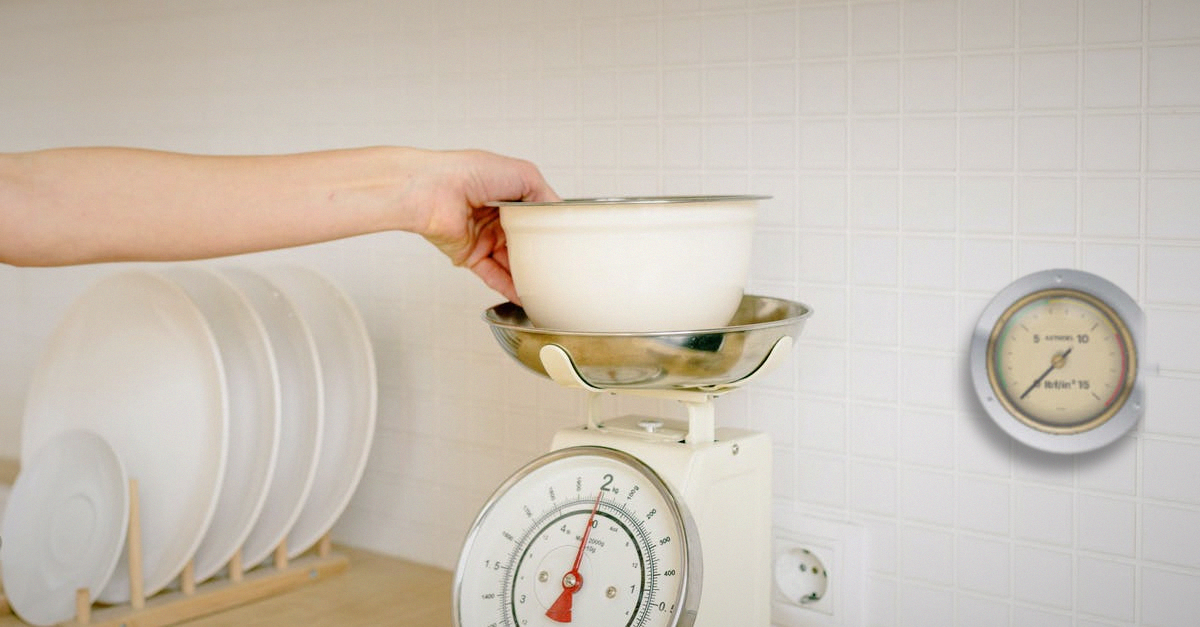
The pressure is {"value": 0, "unit": "psi"}
